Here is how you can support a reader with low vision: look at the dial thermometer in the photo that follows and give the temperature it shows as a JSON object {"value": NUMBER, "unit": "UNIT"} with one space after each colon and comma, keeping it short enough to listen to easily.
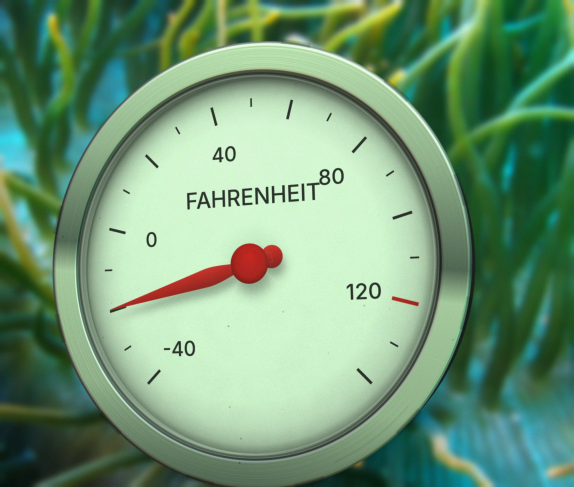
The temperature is {"value": -20, "unit": "°F"}
